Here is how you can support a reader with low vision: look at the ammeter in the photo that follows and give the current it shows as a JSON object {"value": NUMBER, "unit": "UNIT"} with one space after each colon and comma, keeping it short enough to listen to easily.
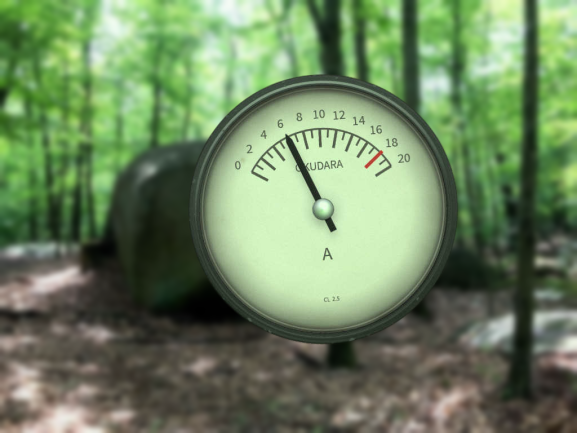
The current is {"value": 6, "unit": "A"}
